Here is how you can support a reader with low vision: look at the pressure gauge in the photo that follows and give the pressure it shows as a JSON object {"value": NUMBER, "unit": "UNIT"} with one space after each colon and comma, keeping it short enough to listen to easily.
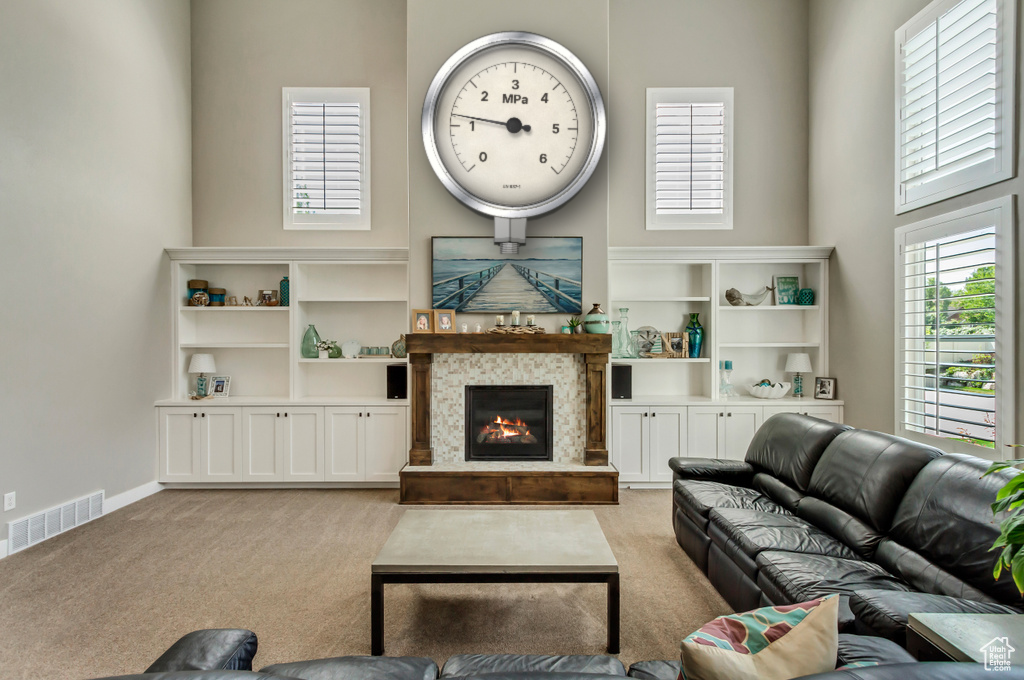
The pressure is {"value": 1.2, "unit": "MPa"}
